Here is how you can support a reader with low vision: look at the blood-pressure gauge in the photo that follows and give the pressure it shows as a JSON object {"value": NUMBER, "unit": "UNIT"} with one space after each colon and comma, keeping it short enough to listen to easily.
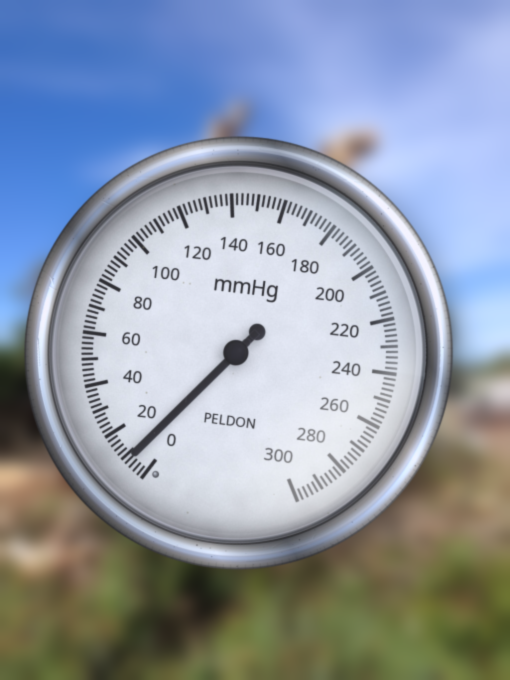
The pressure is {"value": 8, "unit": "mmHg"}
